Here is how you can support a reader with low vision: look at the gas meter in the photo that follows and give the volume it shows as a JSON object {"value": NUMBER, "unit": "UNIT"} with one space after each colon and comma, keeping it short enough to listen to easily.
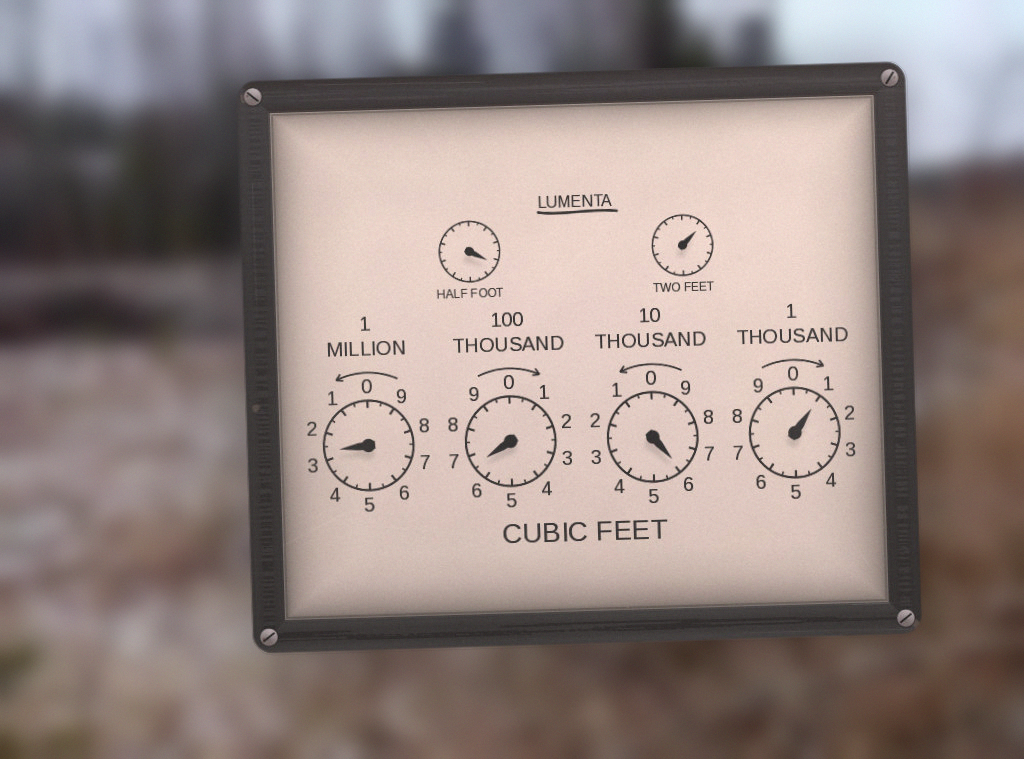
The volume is {"value": 266100, "unit": "ft³"}
